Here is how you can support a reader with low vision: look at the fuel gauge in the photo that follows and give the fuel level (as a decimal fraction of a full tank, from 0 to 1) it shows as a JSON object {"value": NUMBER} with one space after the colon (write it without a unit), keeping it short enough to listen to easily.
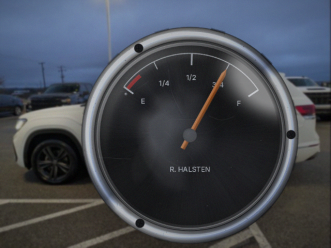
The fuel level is {"value": 0.75}
